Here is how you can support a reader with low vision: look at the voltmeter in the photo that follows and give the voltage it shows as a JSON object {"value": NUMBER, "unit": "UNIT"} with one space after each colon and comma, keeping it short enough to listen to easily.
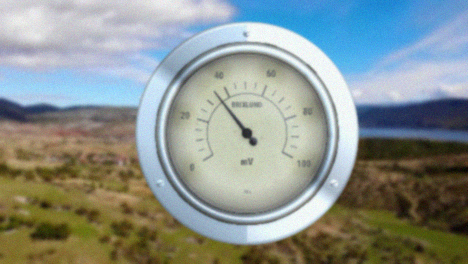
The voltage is {"value": 35, "unit": "mV"}
